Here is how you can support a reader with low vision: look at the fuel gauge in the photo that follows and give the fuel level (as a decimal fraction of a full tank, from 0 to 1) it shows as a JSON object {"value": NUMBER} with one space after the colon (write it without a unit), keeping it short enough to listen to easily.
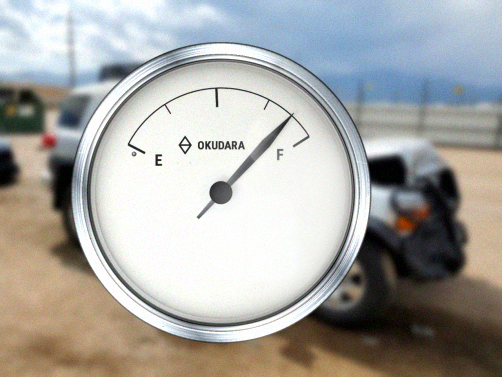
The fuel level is {"value": 0.875}
